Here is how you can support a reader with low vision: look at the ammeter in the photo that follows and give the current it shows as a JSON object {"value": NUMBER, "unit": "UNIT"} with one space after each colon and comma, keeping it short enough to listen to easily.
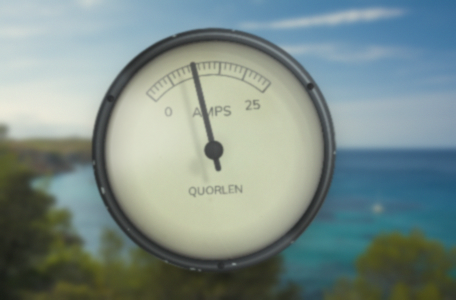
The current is {"value": 10, "unit": "A"}
